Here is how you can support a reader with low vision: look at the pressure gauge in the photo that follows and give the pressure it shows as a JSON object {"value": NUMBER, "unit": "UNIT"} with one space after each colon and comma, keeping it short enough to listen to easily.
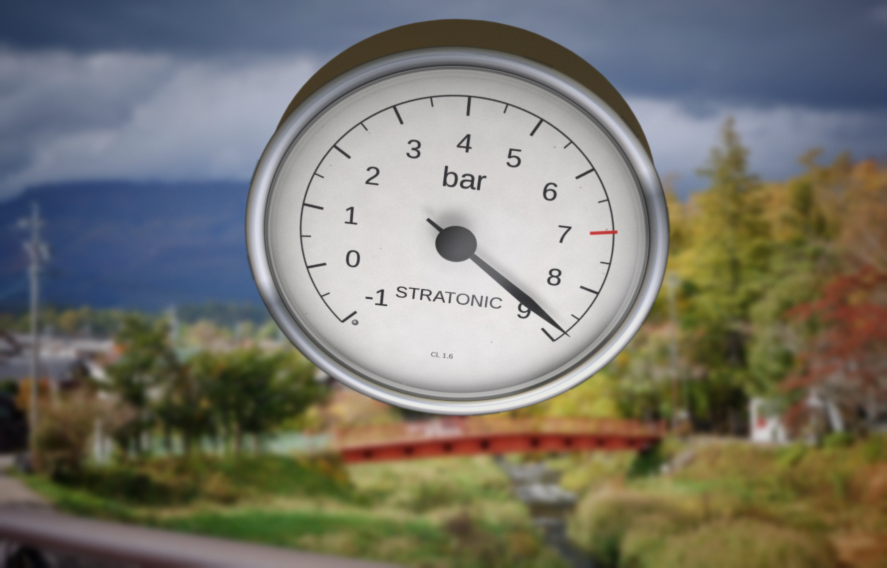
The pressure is {"value": 8.75, "unit": "bar"}
